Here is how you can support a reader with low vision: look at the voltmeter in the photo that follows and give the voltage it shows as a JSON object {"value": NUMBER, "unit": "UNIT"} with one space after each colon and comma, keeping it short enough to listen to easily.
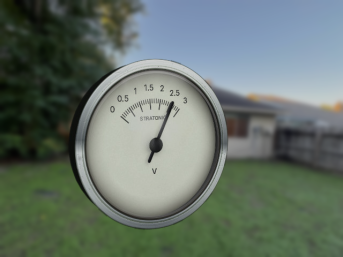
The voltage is {"value": 2.5, "unit": "V"}
